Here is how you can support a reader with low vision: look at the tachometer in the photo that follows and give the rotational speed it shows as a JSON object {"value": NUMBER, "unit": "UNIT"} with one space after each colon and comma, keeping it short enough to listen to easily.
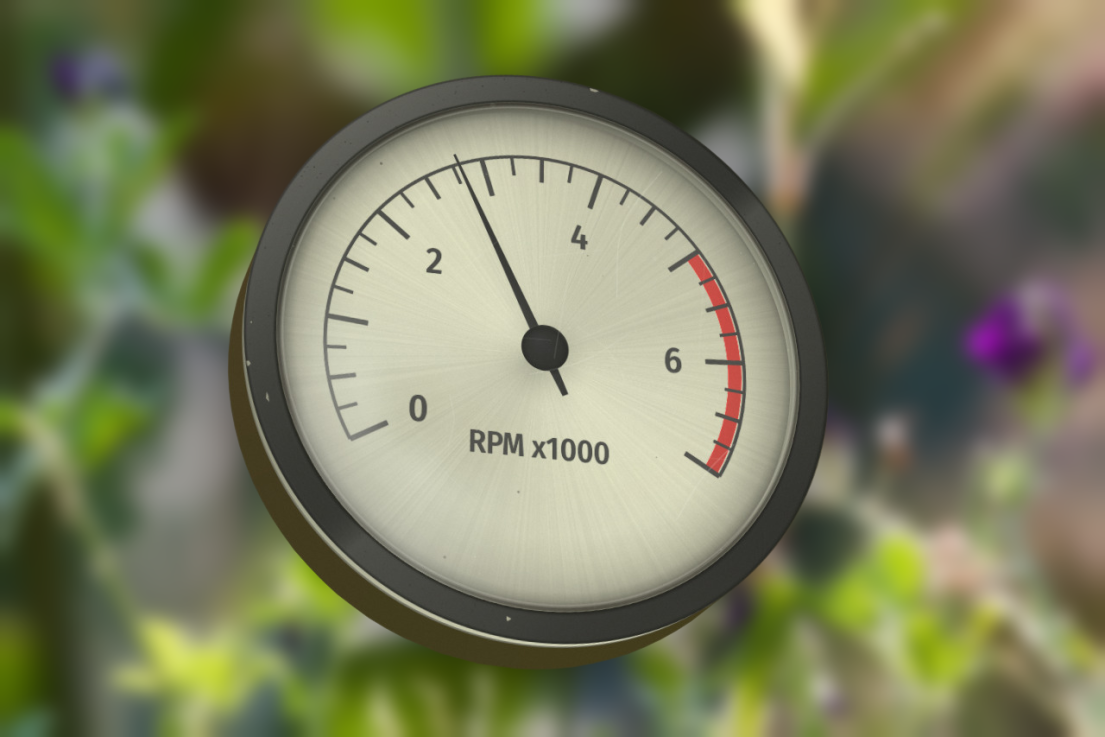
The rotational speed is {"value": 2750, "unit": "rpm"}
